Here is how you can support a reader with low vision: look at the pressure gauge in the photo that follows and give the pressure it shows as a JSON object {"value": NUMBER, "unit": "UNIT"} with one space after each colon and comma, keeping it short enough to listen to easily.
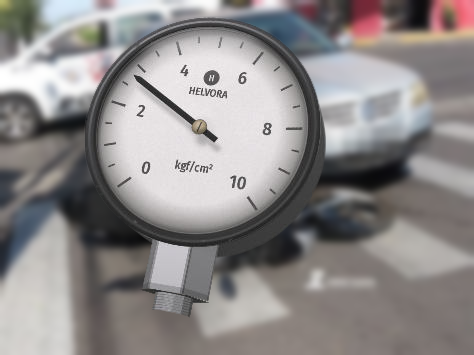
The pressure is {"value": 2.75, "unit": "kg/cm²"}
